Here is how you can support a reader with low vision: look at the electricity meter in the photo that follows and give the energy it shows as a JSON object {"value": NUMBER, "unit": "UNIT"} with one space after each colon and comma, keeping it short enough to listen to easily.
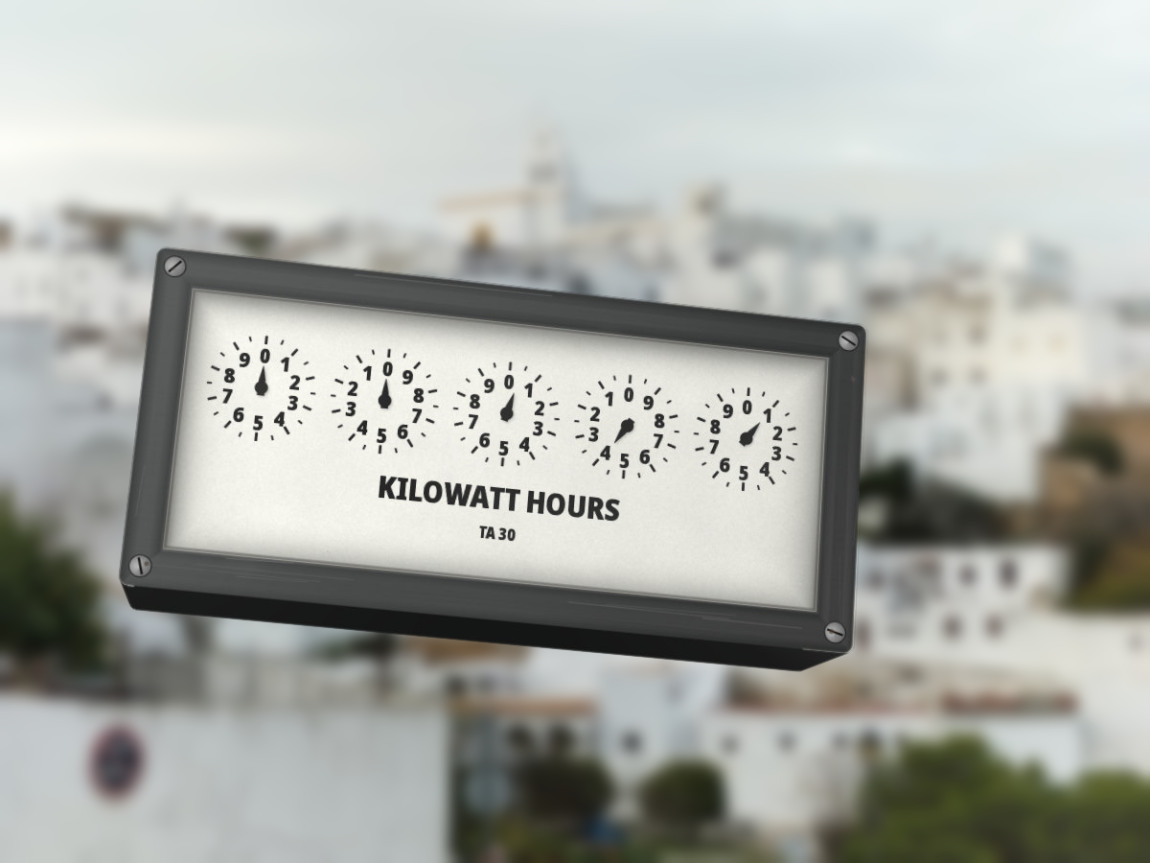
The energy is {"value": 41, "unit": "kWh"}
